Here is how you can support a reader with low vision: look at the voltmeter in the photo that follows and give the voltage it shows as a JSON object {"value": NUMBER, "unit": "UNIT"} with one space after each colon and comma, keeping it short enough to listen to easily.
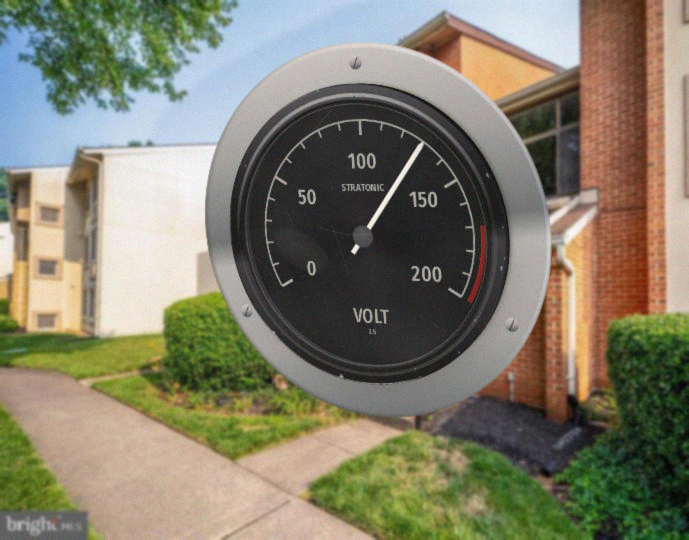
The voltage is {"value": 130, "unit": "V"}
